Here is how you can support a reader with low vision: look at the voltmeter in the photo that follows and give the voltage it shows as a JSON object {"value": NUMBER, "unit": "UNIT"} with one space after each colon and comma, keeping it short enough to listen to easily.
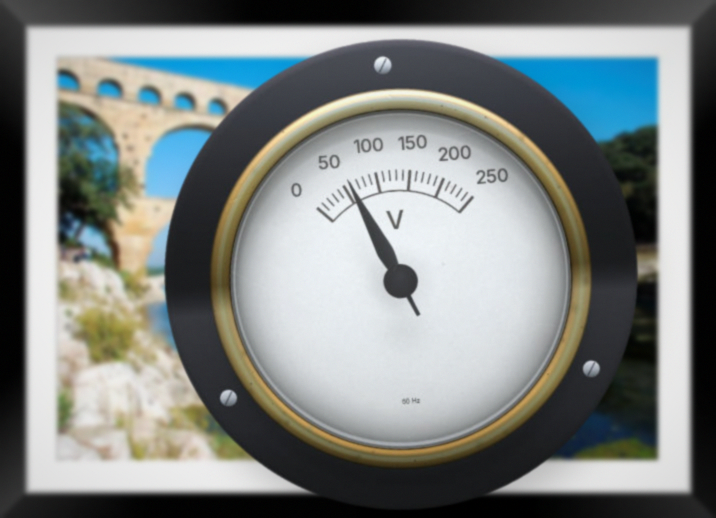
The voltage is {"value": 60, "unit": "V"}
